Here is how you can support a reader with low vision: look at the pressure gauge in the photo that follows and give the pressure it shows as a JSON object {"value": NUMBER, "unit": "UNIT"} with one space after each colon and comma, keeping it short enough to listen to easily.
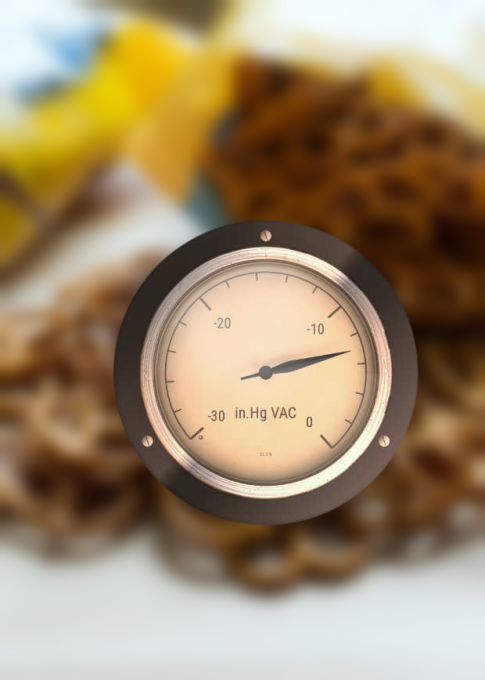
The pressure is {"value": -7, "unit": "inHg"}
